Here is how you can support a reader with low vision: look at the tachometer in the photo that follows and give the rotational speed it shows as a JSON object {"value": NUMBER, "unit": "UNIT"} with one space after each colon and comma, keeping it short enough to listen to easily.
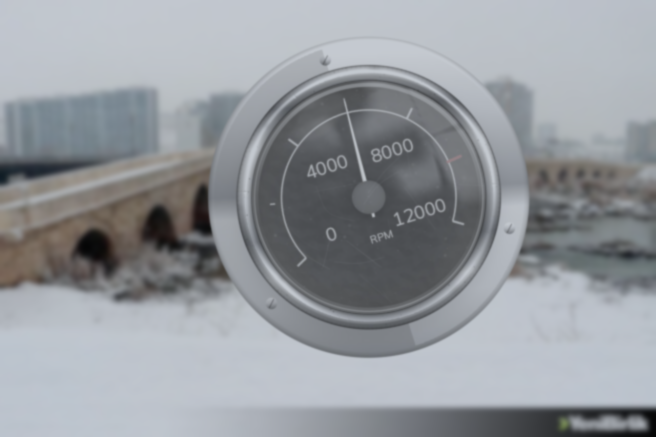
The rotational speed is {"value": 6000, "unit": "rpm"}
